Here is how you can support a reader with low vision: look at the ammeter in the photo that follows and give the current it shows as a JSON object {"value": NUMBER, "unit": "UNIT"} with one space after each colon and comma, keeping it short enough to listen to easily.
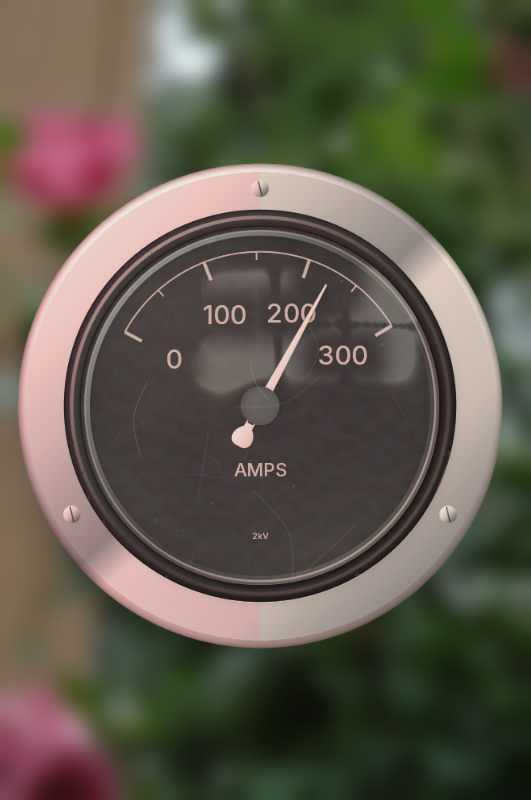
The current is {"value": 225, "unit": "A"}
